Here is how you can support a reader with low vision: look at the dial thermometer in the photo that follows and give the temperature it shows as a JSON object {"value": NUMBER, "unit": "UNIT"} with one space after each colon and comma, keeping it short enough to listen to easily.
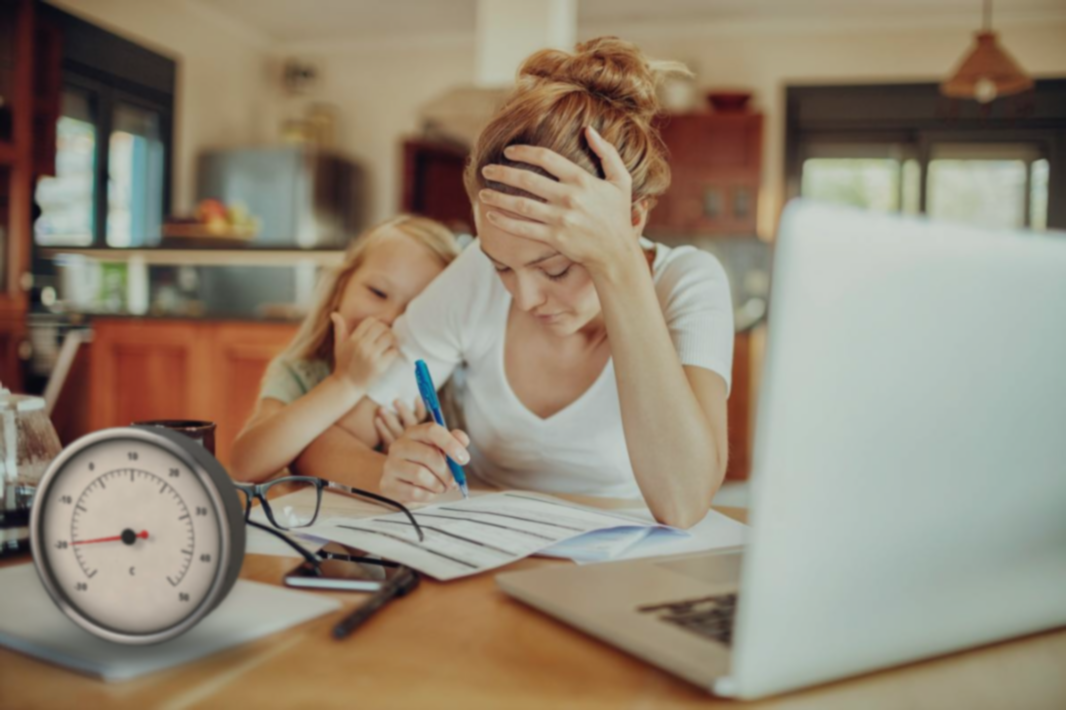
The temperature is {"value": -20, "unit": "°C"}
